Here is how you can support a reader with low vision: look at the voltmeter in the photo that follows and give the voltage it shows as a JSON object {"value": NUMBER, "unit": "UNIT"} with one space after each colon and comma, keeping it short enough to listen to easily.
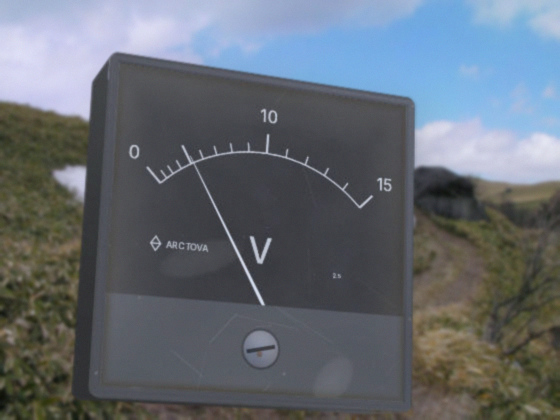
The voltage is {"value": 5, "unit": "V"}
